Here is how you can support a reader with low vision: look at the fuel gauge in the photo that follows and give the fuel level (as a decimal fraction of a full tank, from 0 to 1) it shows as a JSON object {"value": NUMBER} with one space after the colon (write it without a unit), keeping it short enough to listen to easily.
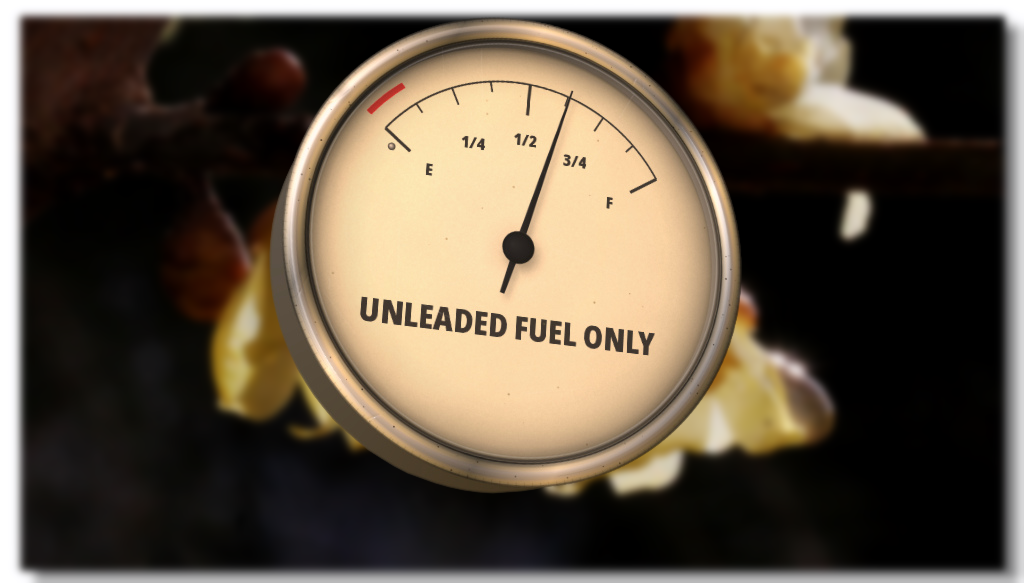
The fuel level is {"value": 0.625}
